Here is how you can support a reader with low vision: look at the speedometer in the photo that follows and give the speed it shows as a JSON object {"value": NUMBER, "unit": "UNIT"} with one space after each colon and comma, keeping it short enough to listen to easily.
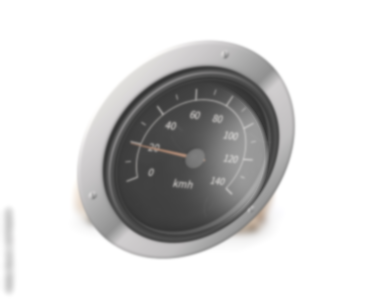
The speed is {"value": 20, "unit": "km/h"}
